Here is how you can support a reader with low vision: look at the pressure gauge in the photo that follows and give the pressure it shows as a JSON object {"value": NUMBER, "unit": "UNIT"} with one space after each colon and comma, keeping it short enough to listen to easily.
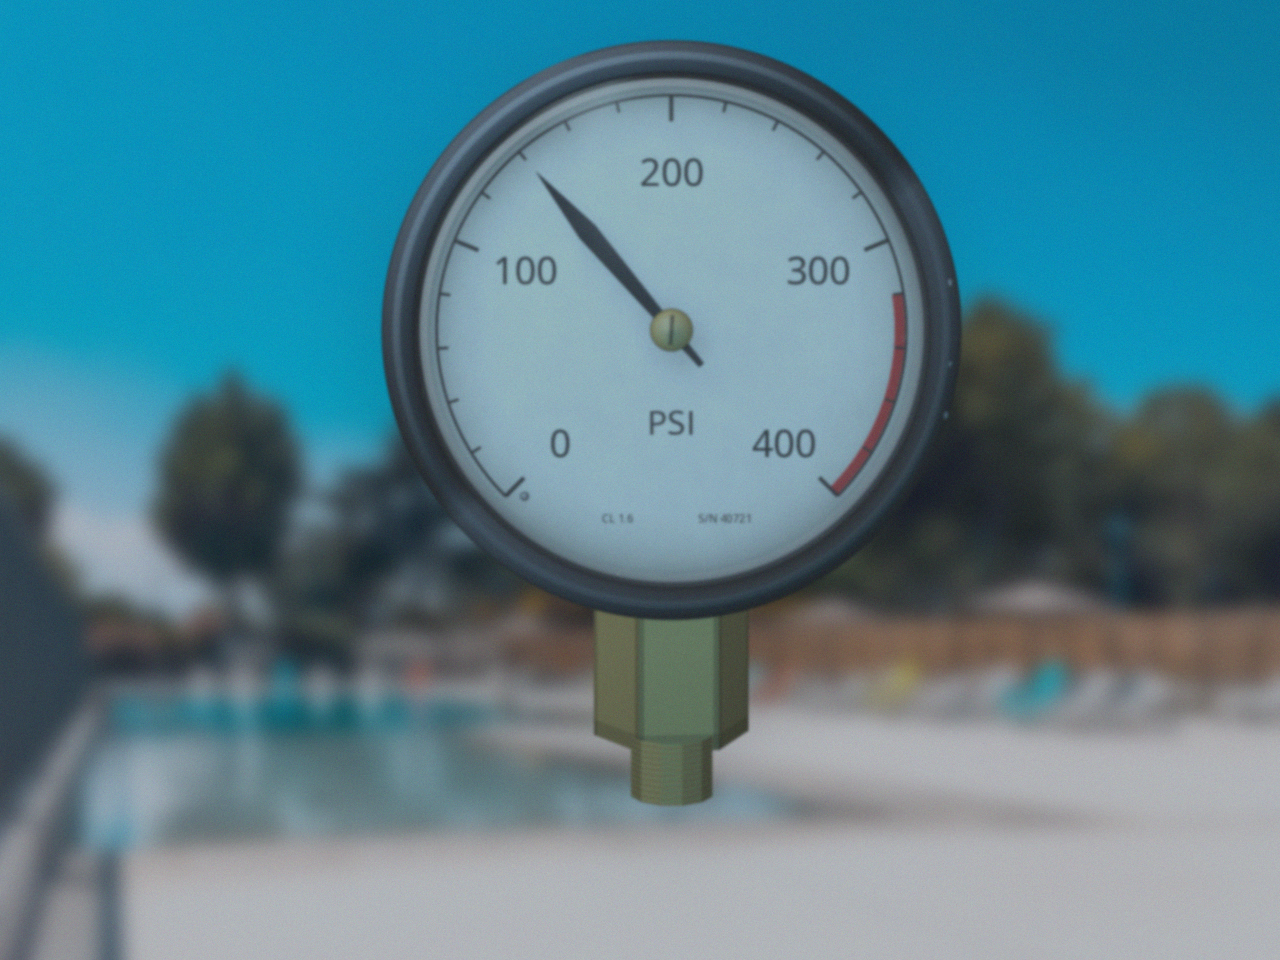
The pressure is {"value": 140, "unit": "psi"}
